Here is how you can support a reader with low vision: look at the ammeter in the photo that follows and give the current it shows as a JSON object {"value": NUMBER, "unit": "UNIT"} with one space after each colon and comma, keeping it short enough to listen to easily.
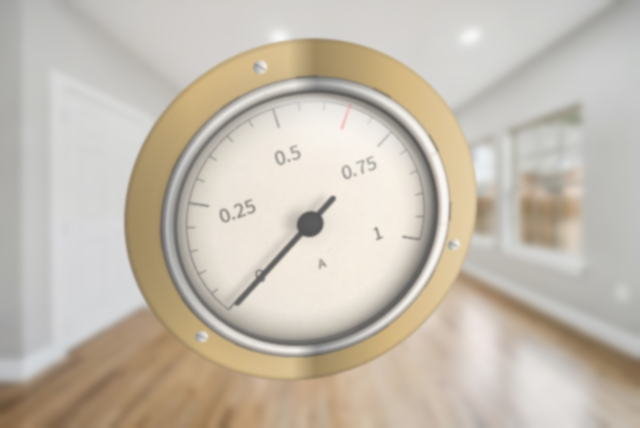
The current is {"value": 0, "unit": "A"}
